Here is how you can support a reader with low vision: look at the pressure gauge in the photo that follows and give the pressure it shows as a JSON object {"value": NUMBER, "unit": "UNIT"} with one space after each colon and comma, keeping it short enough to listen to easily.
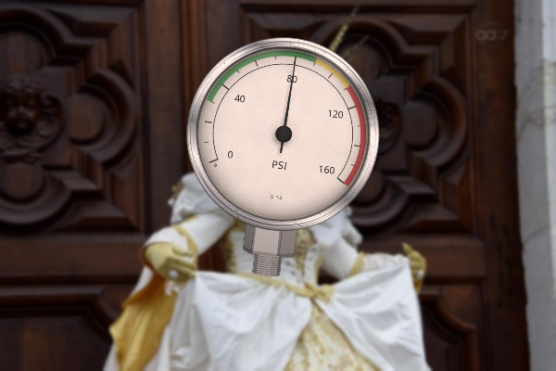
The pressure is {"value": 80, "unit": "psi"}
